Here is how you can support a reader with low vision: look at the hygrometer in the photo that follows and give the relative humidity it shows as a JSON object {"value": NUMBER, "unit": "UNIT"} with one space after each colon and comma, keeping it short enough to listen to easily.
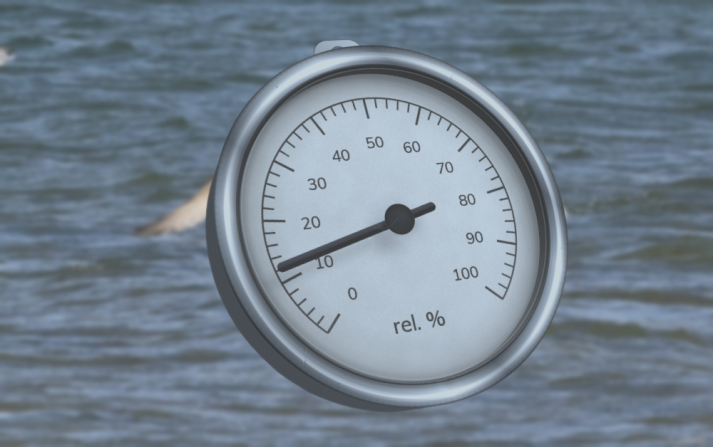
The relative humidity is {"value": 12, "unit": "%"}
